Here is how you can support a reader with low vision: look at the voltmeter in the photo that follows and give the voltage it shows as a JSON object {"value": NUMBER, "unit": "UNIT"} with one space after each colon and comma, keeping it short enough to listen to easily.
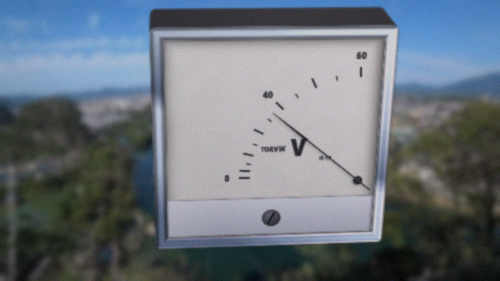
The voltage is {"value": 37.5, "unit": "V"}
